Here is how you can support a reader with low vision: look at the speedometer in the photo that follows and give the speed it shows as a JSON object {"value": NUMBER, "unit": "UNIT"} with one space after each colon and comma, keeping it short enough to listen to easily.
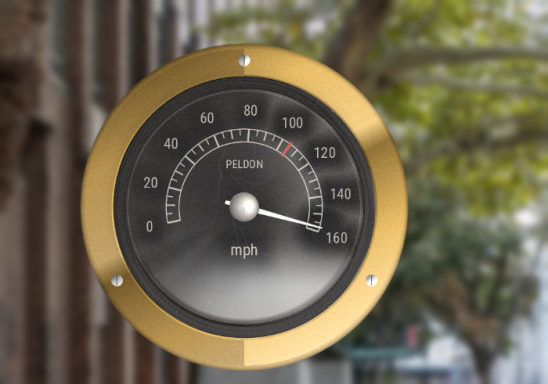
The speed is {"value": 157.5, "unit": "mph"}
